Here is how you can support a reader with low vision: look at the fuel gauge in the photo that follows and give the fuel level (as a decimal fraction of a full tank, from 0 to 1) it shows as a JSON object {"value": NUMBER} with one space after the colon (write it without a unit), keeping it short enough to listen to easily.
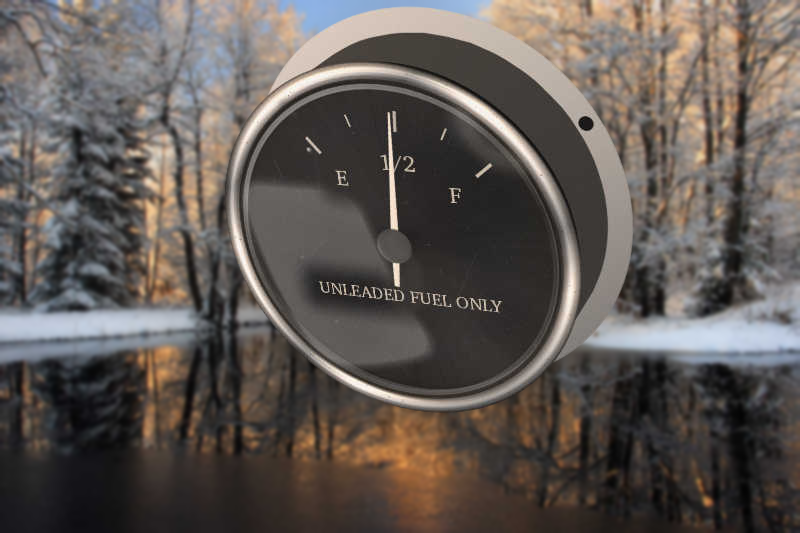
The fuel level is {"value": 0.5}
